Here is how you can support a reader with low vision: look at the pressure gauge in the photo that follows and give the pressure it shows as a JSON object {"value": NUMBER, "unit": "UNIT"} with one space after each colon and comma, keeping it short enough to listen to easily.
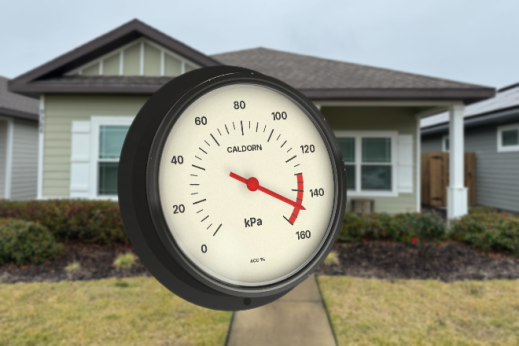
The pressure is {"value": 150, "unit": "kPa"}
